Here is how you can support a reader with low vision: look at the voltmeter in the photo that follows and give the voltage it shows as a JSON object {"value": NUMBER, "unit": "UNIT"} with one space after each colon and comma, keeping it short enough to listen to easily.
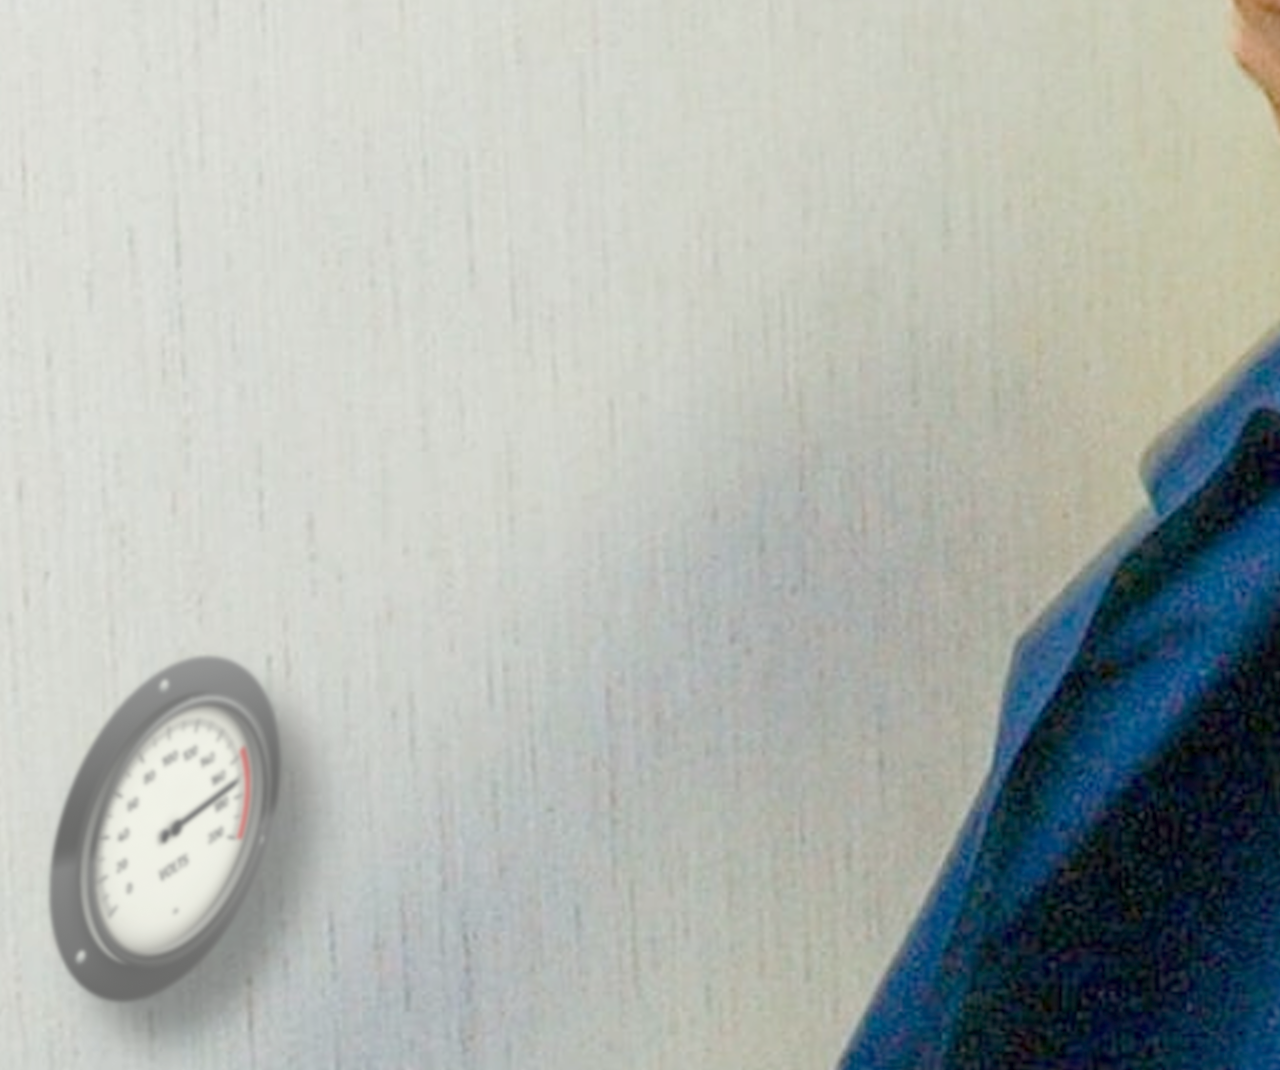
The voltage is {"value": 170, "unit": "V"}
